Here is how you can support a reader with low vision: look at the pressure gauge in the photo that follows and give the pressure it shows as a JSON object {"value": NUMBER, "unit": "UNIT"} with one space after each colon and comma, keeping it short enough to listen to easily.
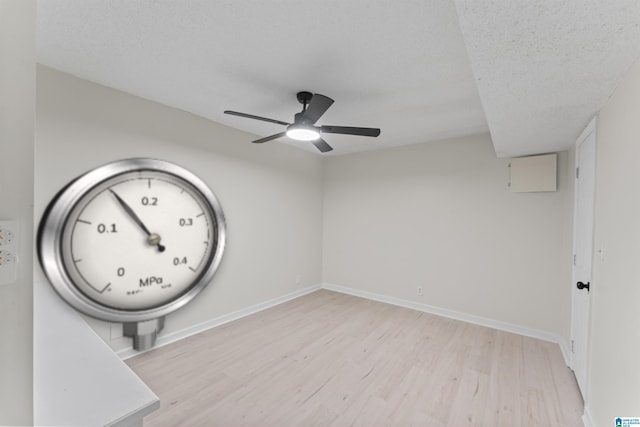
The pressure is {"value": 0.15, "unit": "MPa"}
